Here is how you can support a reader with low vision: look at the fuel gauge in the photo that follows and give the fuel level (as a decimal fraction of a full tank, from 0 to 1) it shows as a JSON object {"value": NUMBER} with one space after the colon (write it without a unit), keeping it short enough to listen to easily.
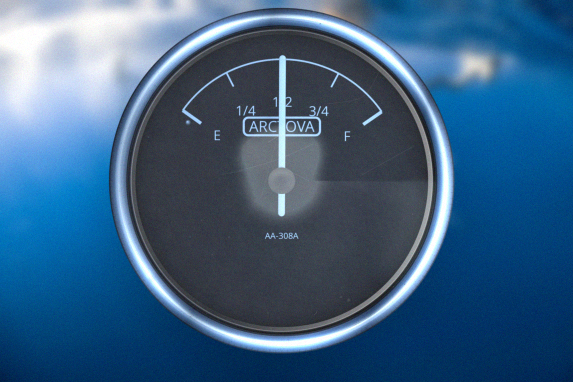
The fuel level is {"value": 0.5}
